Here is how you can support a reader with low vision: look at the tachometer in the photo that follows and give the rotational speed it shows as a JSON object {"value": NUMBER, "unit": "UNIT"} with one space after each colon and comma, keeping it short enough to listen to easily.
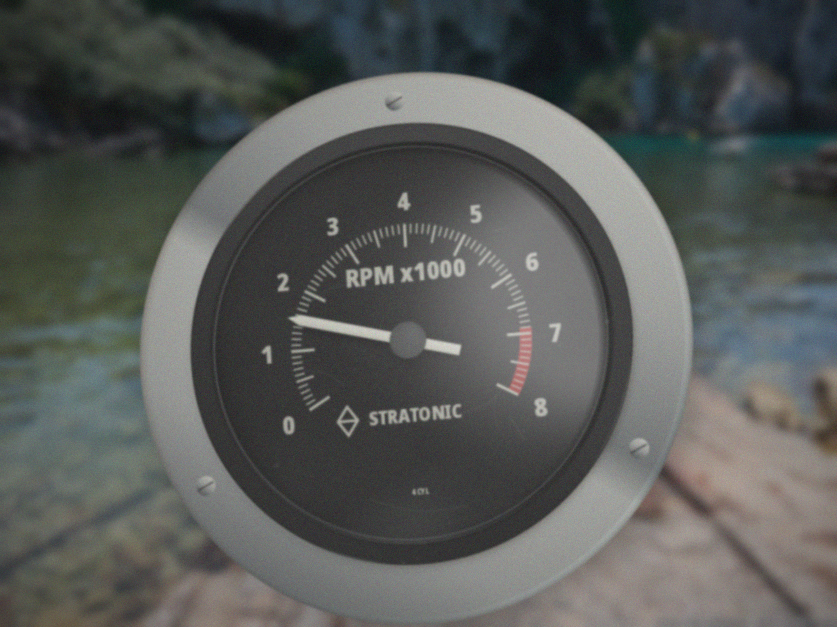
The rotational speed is {"value": 1500, "unit": "rpm"}
